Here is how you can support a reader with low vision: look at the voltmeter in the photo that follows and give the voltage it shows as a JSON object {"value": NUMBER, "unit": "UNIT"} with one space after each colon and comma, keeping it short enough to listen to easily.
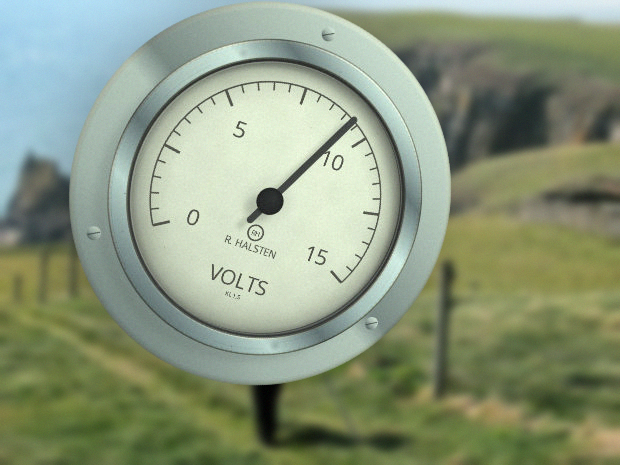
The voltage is {"value": 9.25, "unit": "V"}
